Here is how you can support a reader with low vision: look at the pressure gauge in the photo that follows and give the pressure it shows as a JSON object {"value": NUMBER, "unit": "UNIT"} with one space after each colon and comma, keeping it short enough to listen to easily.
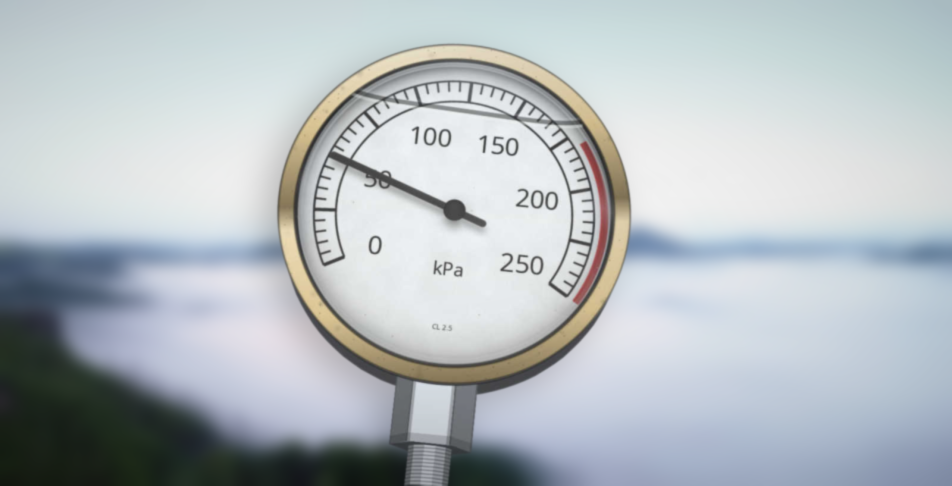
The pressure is {"value": 50, "unit": "kPa"}
